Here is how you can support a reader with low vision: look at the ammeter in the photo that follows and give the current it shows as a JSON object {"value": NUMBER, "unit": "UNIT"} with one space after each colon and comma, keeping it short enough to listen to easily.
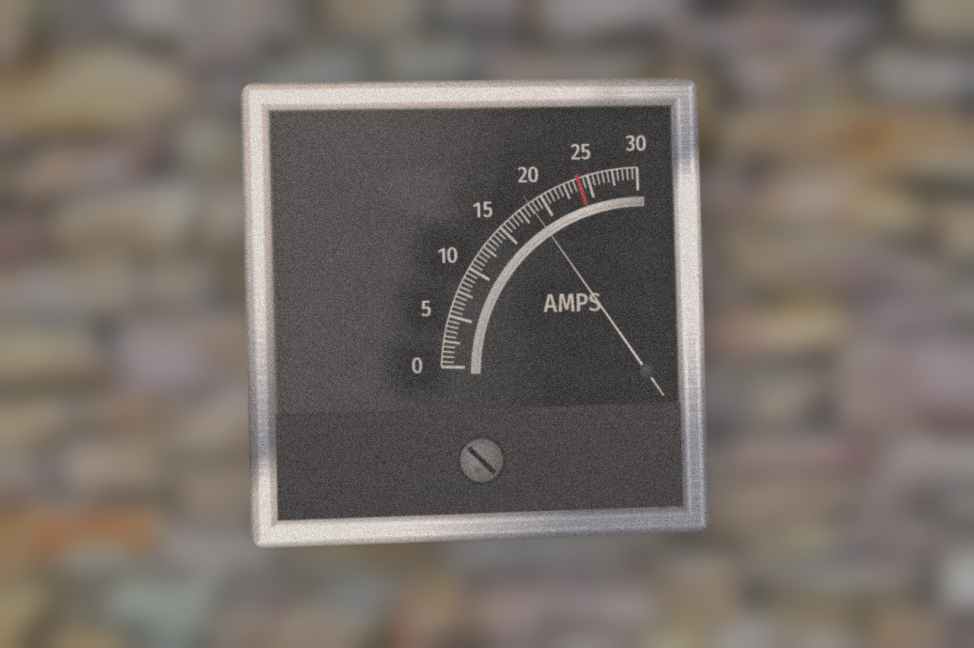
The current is {"value": 18.5, "unit": "A"}
